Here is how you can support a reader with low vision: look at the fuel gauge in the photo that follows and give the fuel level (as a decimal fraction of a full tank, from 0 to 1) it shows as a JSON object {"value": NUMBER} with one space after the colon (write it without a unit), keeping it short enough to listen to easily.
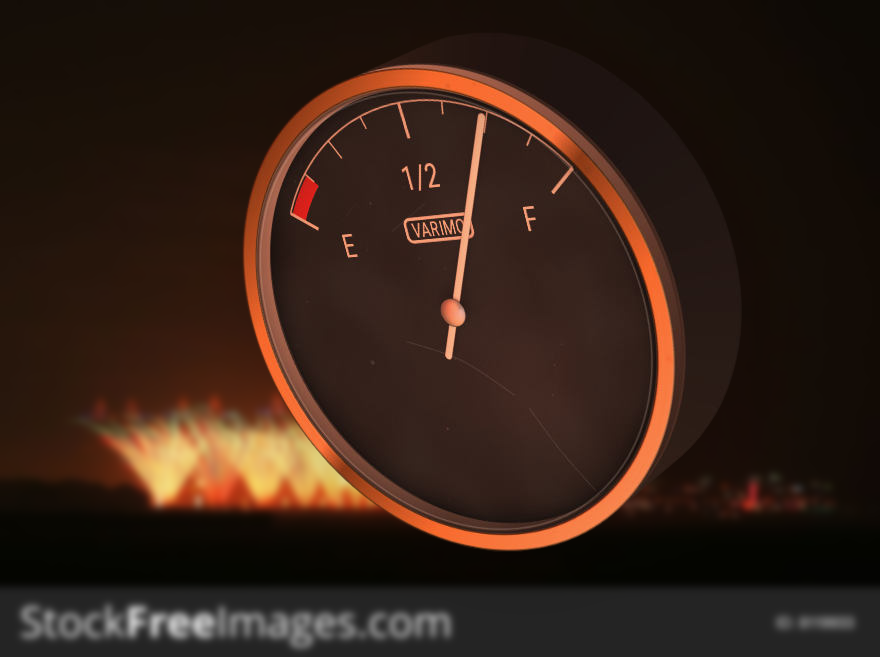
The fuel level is {"value": 0.75}
